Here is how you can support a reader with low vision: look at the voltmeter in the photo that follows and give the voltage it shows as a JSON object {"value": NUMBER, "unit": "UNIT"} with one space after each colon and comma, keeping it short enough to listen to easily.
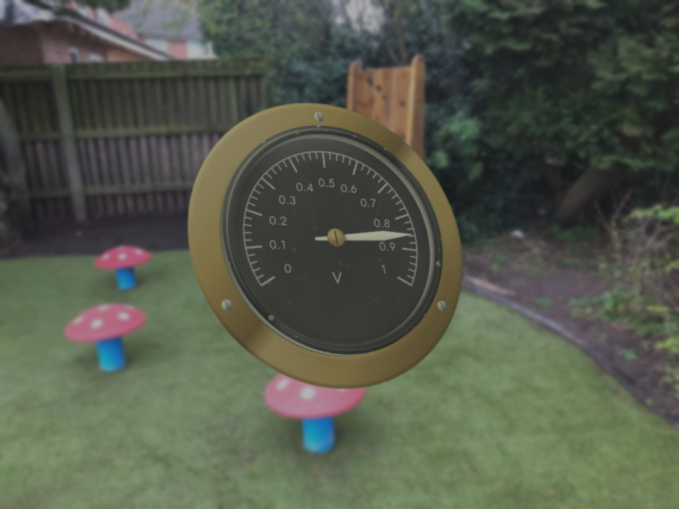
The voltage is {"value": 0.86, "unit": "V"}
